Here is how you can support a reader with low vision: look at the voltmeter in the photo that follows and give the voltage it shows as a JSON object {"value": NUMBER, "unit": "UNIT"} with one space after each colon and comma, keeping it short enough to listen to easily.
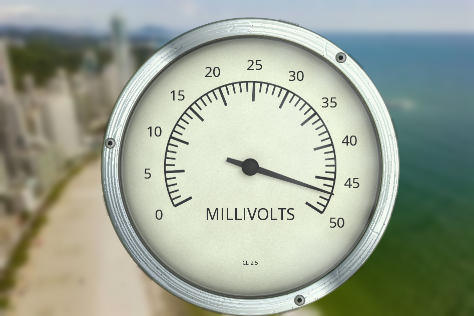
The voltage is {"value": 47, "unit": "mV"}
